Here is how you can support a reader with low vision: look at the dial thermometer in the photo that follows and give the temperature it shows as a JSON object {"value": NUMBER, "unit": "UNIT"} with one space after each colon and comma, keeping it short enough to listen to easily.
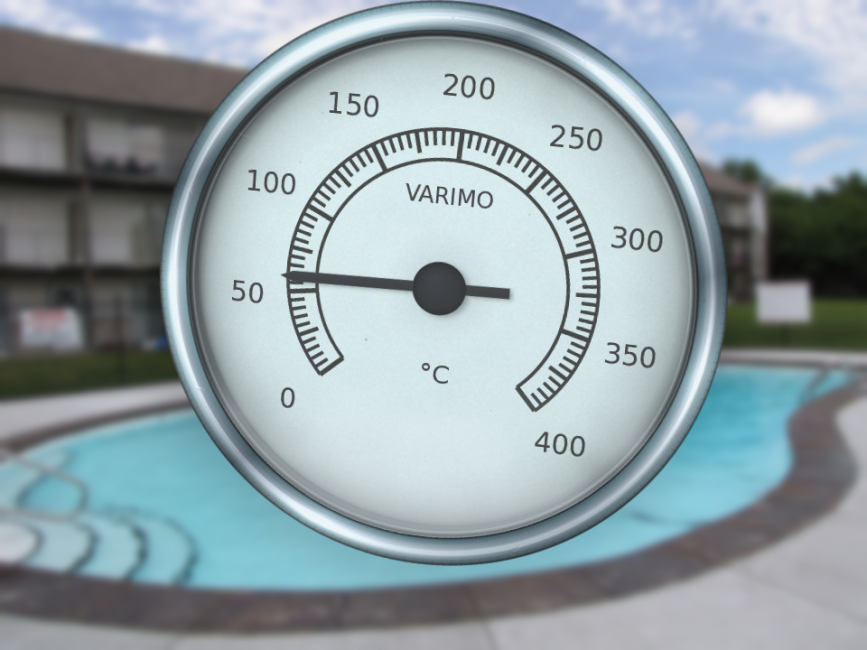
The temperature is {"value": 60, "unit": "°C"}
